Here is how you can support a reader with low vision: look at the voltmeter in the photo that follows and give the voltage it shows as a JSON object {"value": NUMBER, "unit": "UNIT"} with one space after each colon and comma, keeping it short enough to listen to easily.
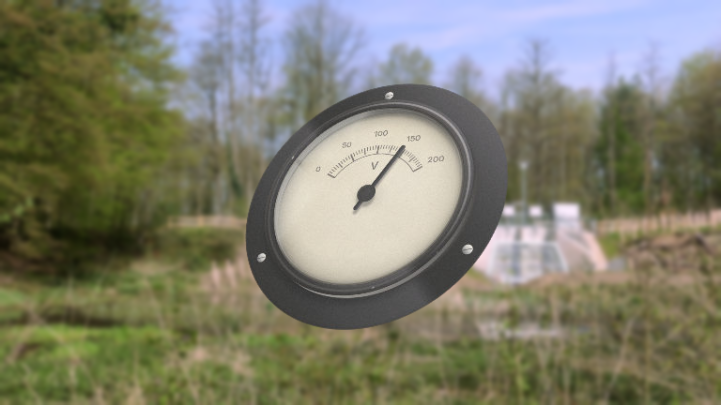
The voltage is {"value": 150, "unit": "V"}
